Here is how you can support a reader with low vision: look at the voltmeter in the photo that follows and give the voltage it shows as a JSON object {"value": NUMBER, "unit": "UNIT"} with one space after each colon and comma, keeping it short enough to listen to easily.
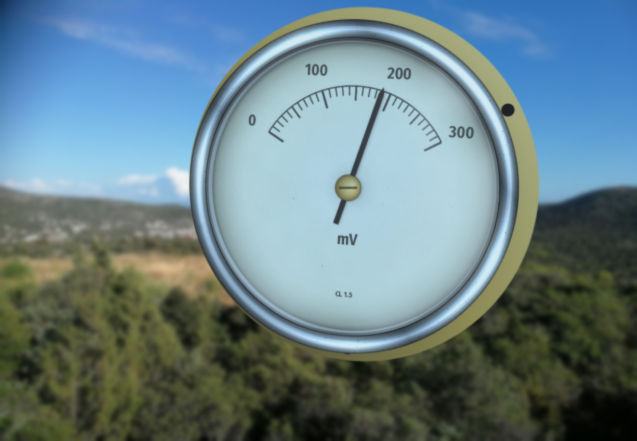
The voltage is {"value": 190, "unit": "mV"}
